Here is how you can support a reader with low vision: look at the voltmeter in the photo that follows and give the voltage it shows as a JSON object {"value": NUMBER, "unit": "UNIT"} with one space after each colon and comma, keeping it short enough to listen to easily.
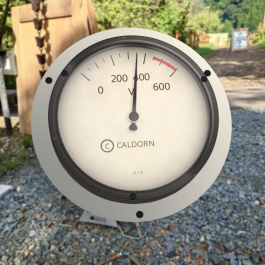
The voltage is {"value": 350, "unit": "V"}
